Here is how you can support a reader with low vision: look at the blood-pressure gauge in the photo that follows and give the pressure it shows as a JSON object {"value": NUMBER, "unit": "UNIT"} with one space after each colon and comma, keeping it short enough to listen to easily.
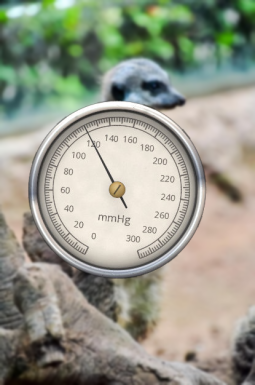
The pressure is {"value": 120, "unit": "mmHg"}
